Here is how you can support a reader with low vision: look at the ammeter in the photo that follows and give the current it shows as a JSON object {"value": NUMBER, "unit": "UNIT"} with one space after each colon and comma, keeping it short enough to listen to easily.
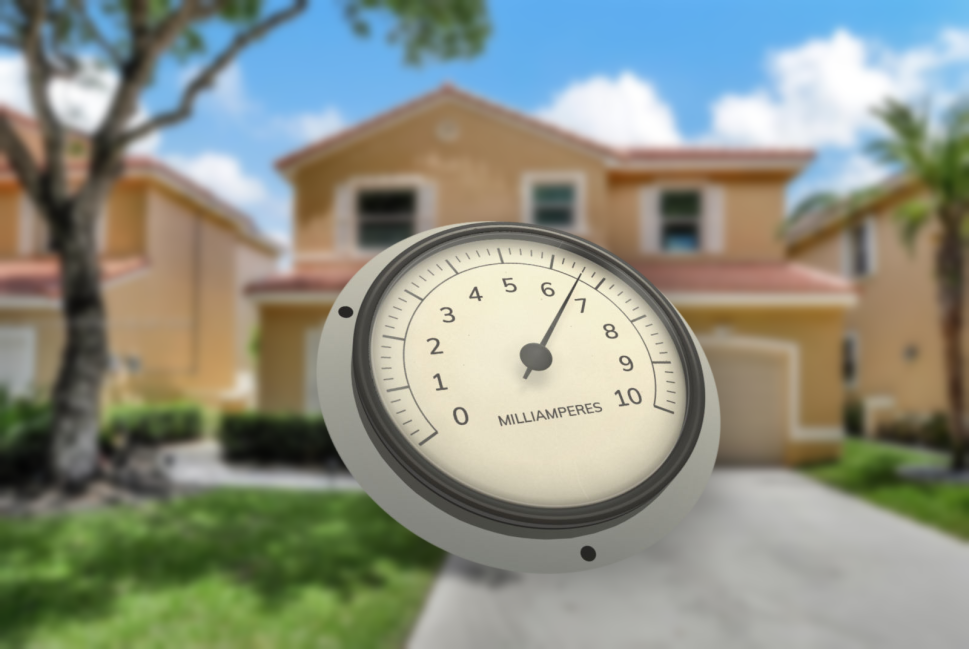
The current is {"value": 6.6, "unit": "mA"}
